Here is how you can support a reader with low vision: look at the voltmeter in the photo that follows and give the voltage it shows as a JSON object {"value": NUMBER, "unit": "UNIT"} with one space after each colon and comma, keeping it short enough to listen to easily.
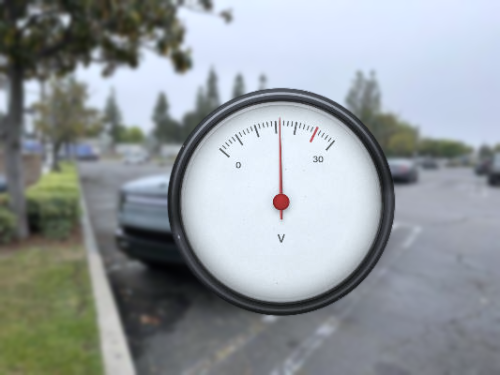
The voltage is {"value": 16, "unit": "V"}
